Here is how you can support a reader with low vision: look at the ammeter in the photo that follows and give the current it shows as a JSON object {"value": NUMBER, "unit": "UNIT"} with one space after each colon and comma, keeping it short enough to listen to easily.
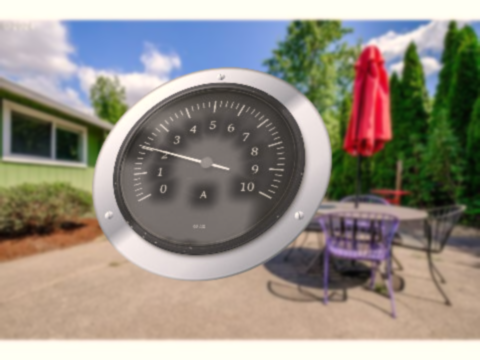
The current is {"value": 2, "unit": "A"}
